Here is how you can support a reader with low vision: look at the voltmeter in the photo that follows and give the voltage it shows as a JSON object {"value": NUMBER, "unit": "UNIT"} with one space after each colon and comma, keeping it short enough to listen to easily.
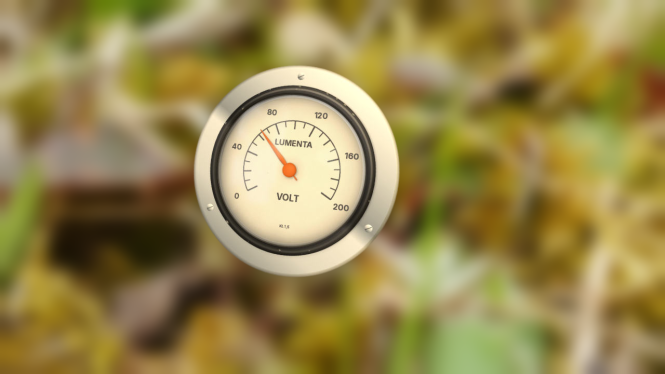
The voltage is {"value": 65, "unit": "V"}
